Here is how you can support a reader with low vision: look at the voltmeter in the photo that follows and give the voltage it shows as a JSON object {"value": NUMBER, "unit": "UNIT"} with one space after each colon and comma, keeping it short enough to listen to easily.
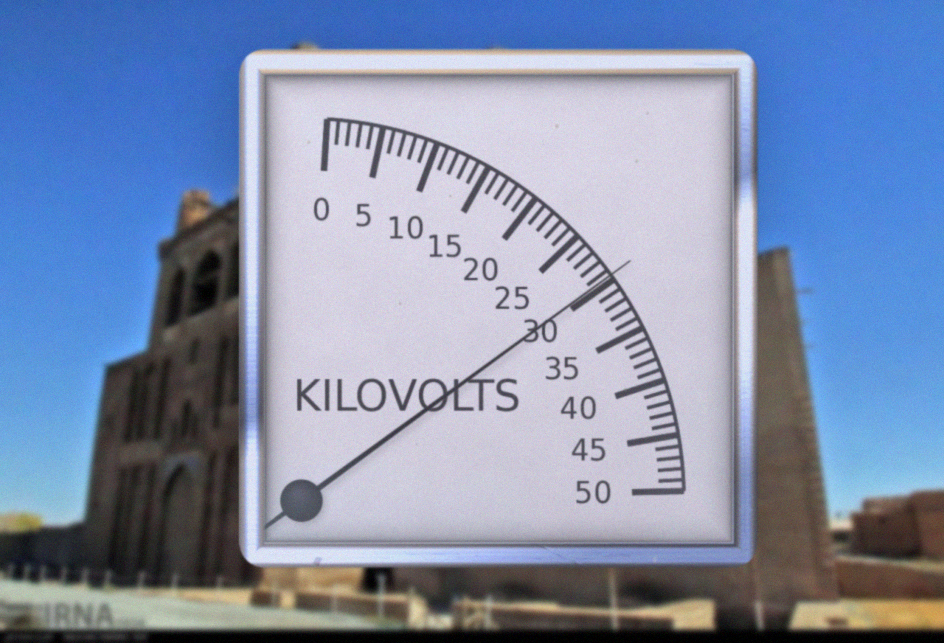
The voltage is {"value": 29.5, "unit": "kV"}
